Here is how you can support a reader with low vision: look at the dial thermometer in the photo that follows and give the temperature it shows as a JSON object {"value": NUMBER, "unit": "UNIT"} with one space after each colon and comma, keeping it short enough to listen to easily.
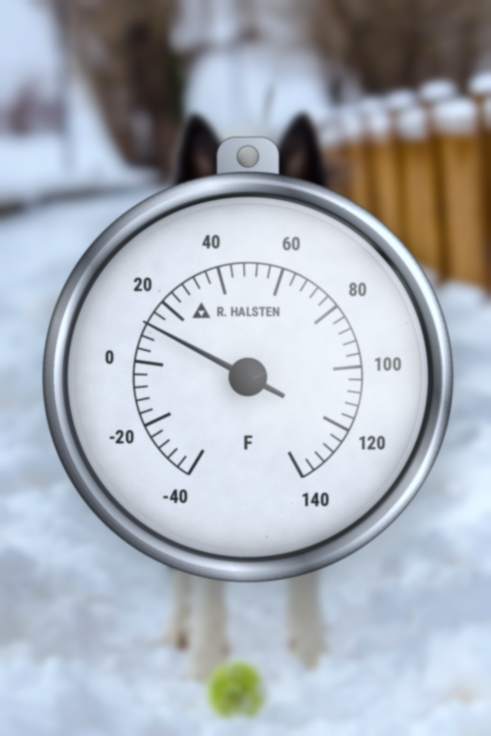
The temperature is {"value": 12, "unit": "°F"}
